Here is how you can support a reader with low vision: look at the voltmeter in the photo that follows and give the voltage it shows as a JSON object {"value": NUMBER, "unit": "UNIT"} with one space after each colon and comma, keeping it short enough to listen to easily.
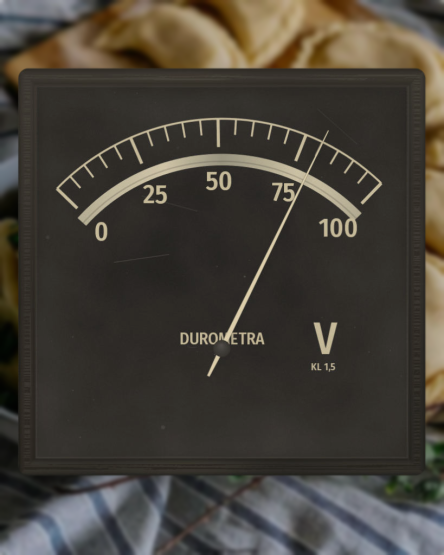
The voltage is {"value": 80, "unit": "V"}
